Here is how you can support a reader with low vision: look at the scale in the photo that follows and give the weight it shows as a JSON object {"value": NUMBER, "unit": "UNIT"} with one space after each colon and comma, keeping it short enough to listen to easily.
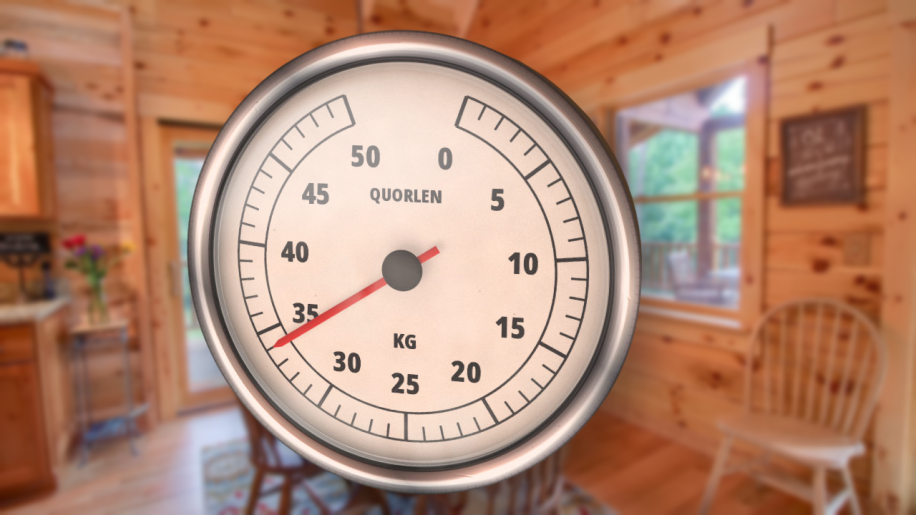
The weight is {"value": 34, "unit": "kg"}
